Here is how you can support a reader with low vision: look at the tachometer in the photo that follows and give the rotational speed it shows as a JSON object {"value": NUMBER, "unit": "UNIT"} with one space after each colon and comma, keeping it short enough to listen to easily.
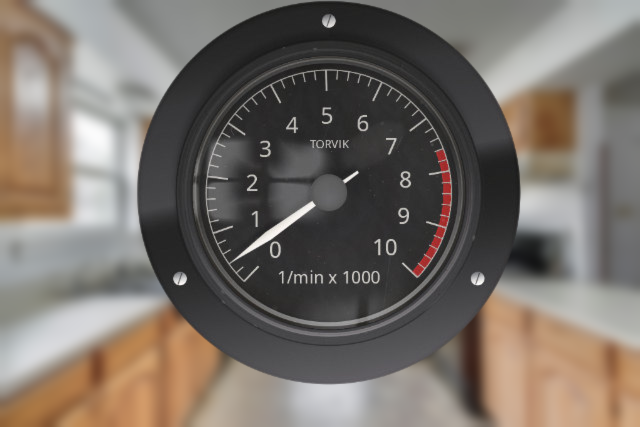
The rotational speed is {"value": 400, "unit": "rpm"}
